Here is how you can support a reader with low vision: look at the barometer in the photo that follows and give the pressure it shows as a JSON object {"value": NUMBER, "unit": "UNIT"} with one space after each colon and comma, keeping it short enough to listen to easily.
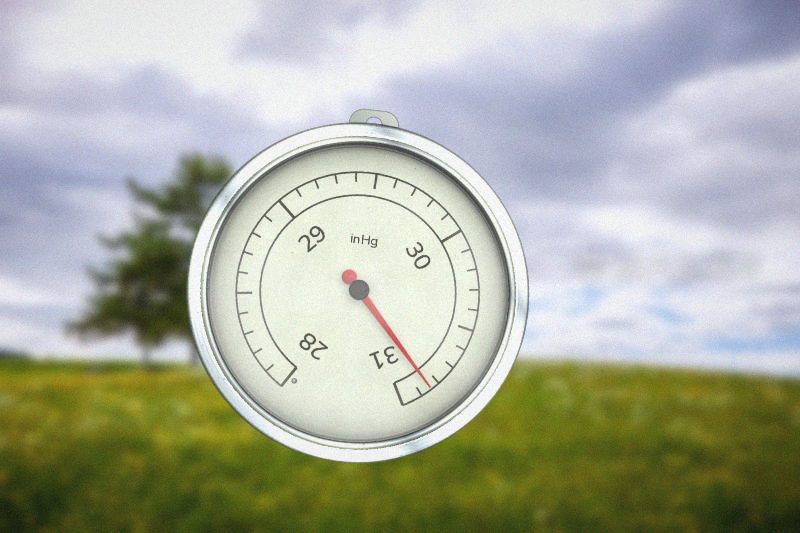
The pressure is {"value": 30.85, "unit": "inHg"}
